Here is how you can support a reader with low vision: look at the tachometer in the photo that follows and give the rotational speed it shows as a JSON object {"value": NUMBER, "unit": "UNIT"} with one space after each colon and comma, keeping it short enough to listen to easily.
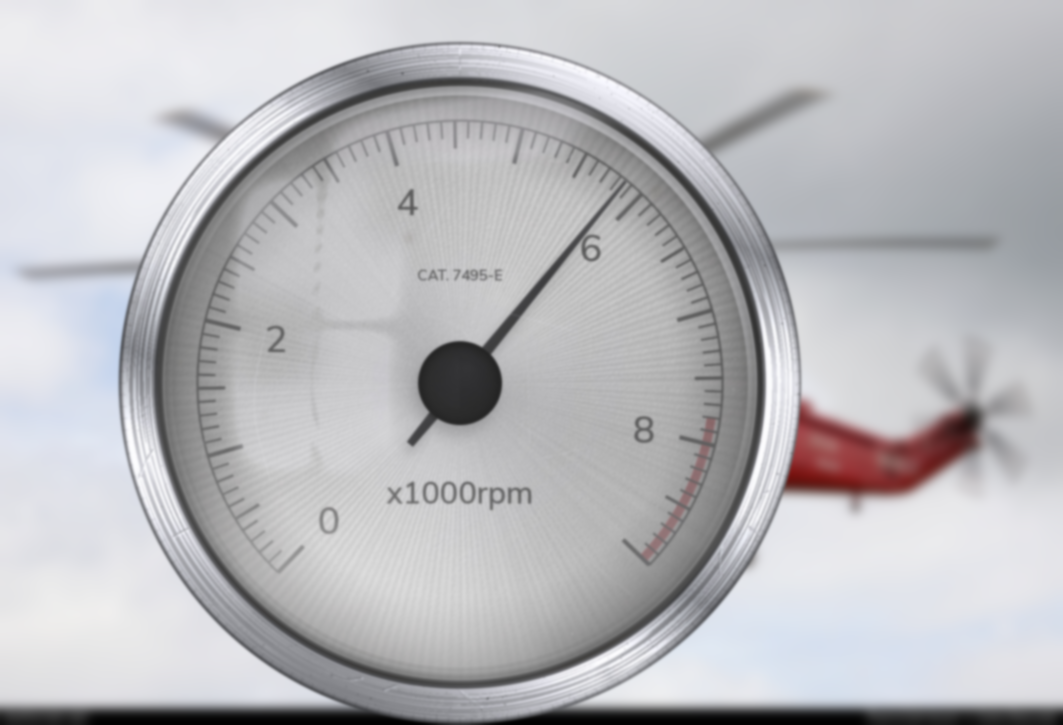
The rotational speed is {"value": 5850, "unit": "rpm"}
